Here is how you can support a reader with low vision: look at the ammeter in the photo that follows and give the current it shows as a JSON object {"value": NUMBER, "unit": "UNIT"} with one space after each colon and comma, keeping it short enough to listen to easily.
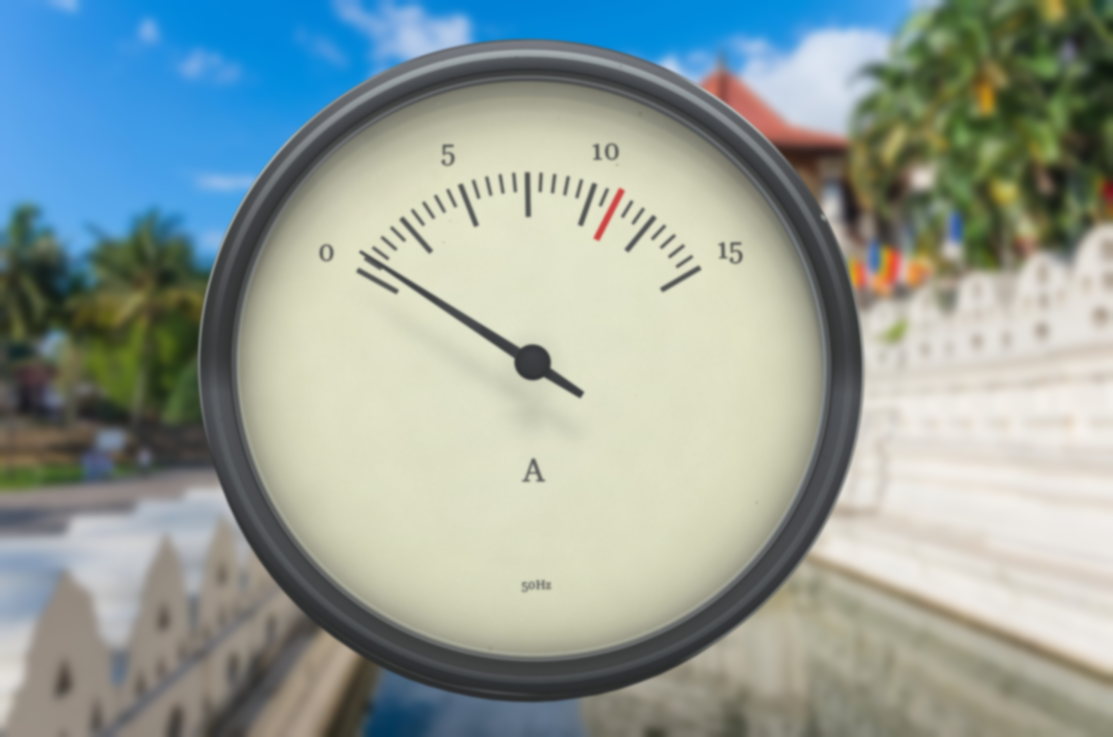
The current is {"value": 0.5, "unit": "A"}
